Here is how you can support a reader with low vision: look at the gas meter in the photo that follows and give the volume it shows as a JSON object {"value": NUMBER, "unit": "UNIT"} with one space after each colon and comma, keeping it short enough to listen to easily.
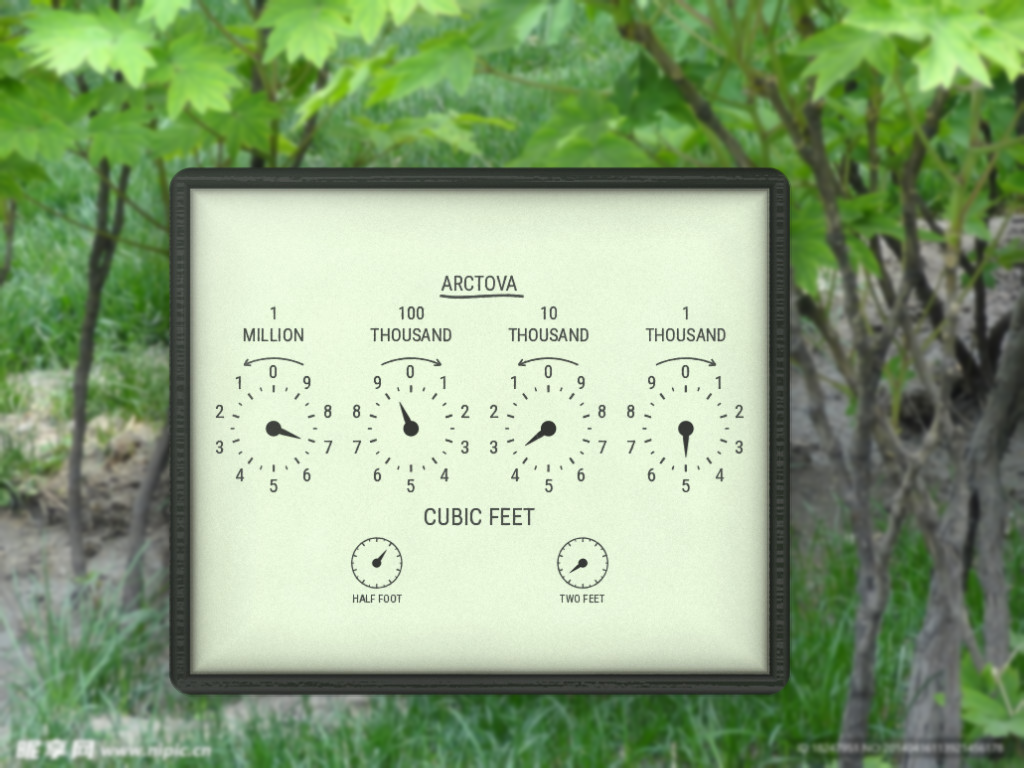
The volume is {"value": 693500, "unit": "ft³"}
